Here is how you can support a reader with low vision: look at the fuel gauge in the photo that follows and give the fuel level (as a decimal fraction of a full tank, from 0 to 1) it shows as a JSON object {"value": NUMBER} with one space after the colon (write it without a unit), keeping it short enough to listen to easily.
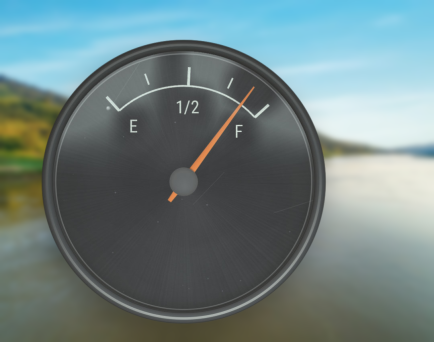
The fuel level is {"value": 0.875}
